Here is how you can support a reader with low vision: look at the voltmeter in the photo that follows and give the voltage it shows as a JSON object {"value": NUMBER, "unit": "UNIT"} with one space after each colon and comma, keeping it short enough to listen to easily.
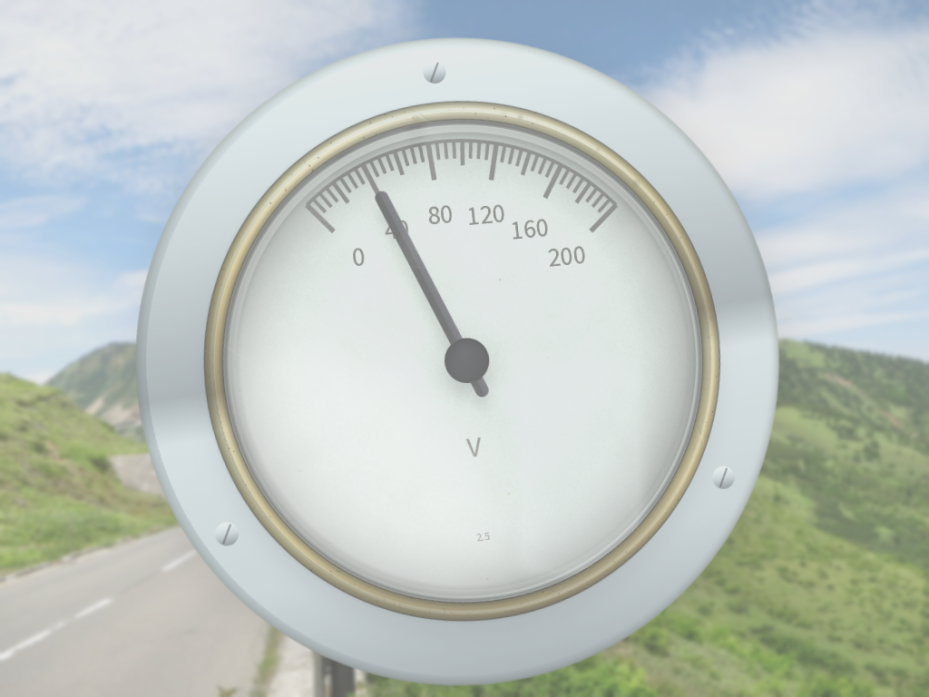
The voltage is {"value": 40, "unit": "V"}
